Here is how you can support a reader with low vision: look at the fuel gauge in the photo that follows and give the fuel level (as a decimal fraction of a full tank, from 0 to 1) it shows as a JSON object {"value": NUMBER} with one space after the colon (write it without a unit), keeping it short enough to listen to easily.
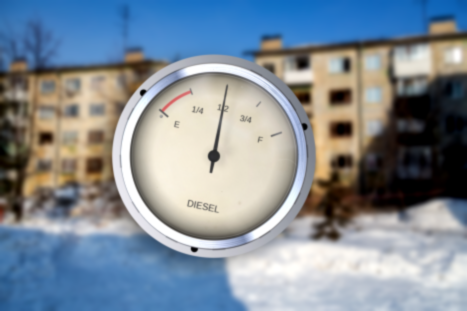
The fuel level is {"value": 0.5}
